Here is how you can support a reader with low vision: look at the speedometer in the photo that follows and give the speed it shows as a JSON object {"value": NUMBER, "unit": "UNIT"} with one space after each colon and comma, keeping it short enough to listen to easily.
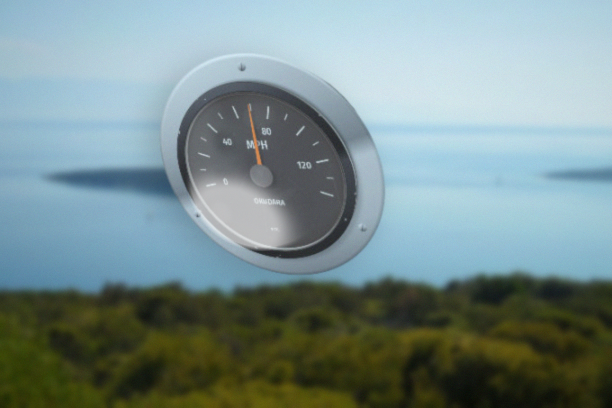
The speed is {"value": 70, "unit": "mph"}
